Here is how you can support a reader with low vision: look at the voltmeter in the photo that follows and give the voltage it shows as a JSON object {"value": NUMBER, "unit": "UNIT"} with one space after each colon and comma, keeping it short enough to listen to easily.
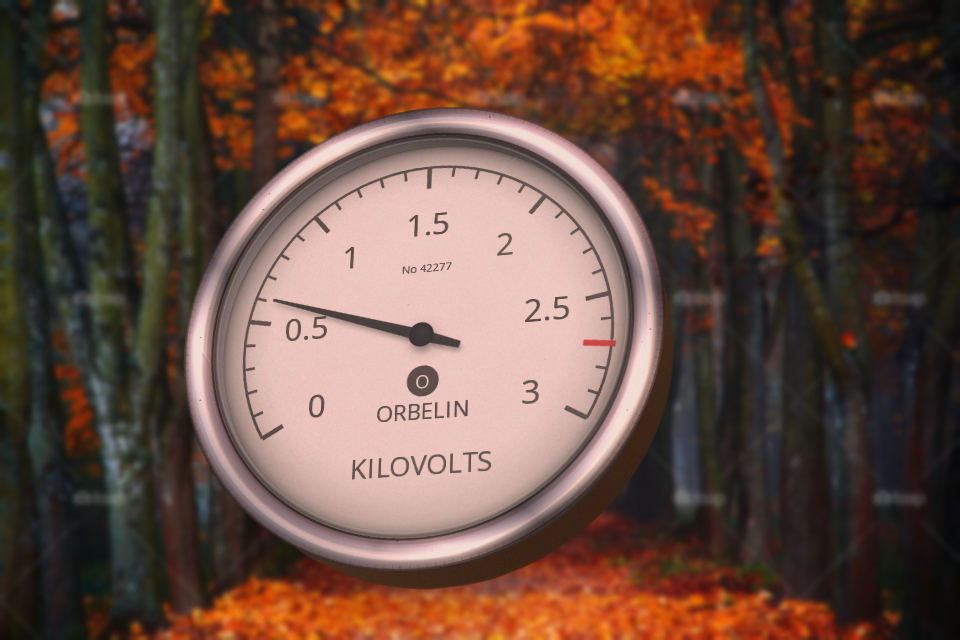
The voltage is {"value": 0.6, "unit": "kV"}
